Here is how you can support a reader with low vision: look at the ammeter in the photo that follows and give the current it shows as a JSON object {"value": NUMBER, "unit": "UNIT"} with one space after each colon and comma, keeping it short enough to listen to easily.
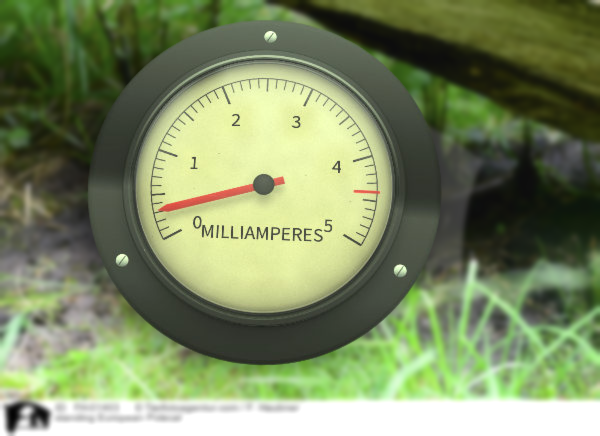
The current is {"value": 0.3, "unit": "mA"}
